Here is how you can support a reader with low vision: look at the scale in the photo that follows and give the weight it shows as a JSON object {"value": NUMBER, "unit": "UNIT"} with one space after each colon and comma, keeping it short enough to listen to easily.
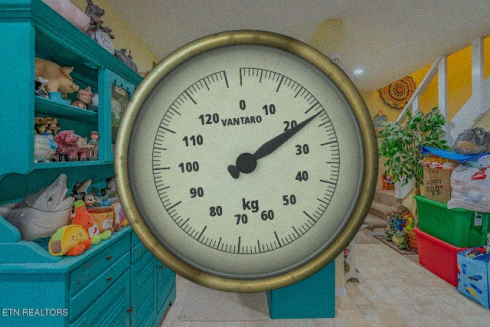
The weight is {"value": 22, "unit": "kg"}
